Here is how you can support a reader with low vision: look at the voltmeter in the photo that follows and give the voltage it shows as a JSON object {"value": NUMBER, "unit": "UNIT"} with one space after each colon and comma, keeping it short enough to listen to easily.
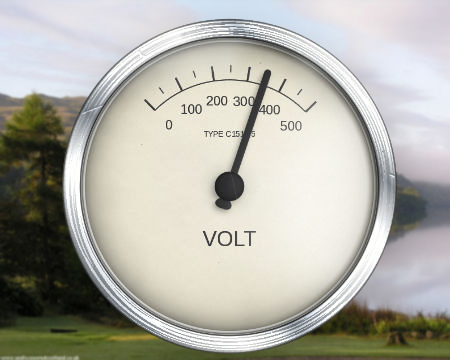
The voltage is {"value": 350, "unit": "V"}
